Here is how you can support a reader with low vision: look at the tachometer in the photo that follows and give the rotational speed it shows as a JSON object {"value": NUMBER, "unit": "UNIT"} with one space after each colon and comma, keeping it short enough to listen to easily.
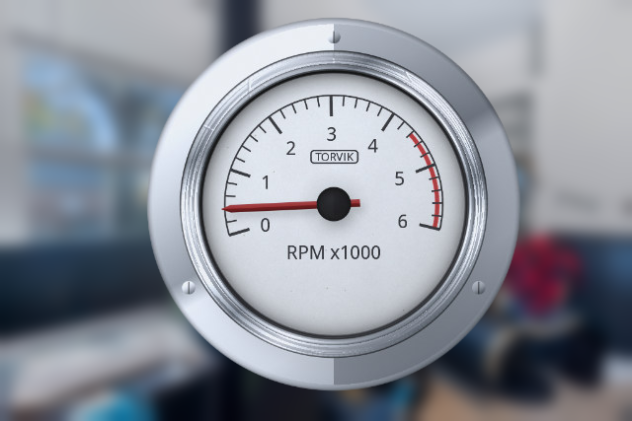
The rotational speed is {"value": 400, "unit": "rpm"}
